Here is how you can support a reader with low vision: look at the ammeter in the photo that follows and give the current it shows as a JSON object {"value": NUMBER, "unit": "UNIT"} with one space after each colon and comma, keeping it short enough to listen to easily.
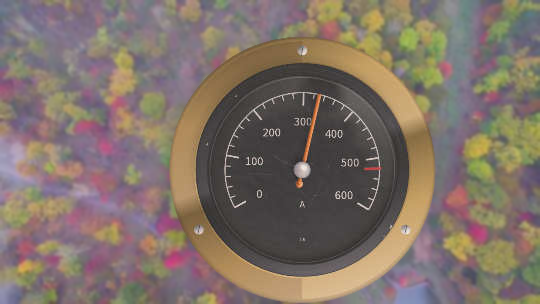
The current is {"value": 330, "unit": "A"}
